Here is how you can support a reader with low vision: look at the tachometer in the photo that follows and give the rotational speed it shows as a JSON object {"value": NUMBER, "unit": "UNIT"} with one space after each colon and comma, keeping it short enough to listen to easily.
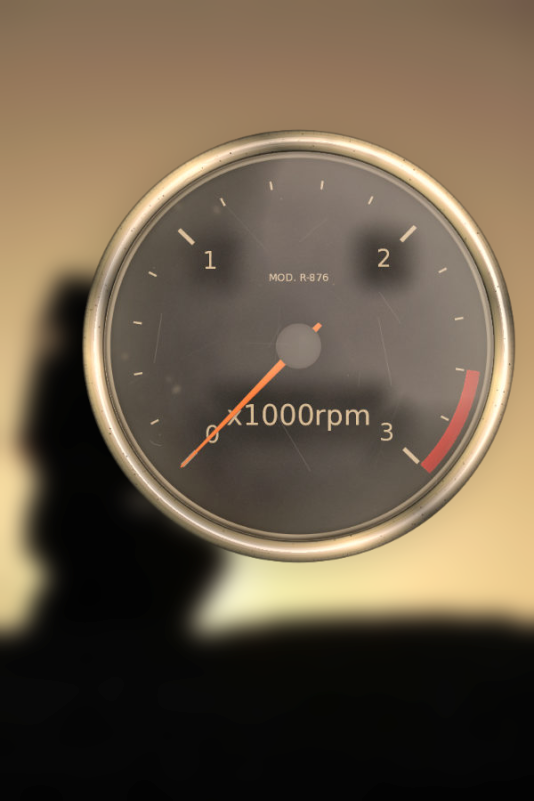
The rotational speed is {"value": 0, "unit": "rpm"}
